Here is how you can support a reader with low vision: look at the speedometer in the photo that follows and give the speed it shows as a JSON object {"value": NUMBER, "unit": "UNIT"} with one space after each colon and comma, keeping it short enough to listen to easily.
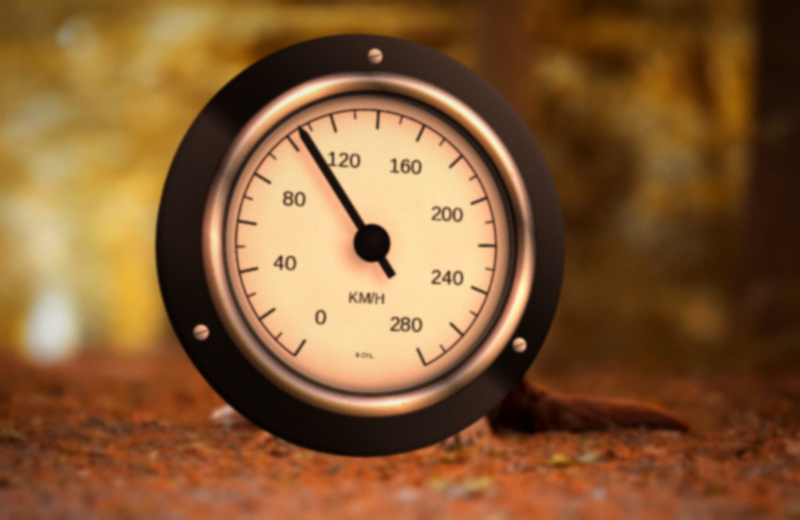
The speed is {"value": 105, "unit": "km/h"}
